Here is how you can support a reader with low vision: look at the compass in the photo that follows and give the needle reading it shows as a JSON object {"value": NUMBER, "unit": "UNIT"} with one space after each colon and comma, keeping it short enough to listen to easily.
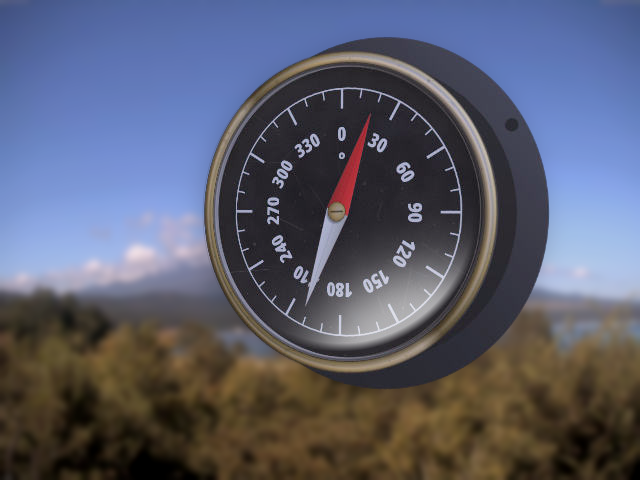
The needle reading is {"value": 20, "unit": "°"}
